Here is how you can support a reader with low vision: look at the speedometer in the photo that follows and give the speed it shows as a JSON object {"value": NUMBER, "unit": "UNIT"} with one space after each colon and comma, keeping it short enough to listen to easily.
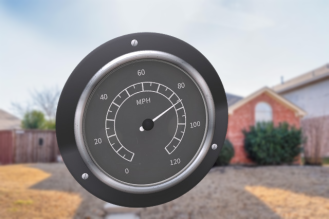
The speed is {"value": 85, "unit": "mph"}
